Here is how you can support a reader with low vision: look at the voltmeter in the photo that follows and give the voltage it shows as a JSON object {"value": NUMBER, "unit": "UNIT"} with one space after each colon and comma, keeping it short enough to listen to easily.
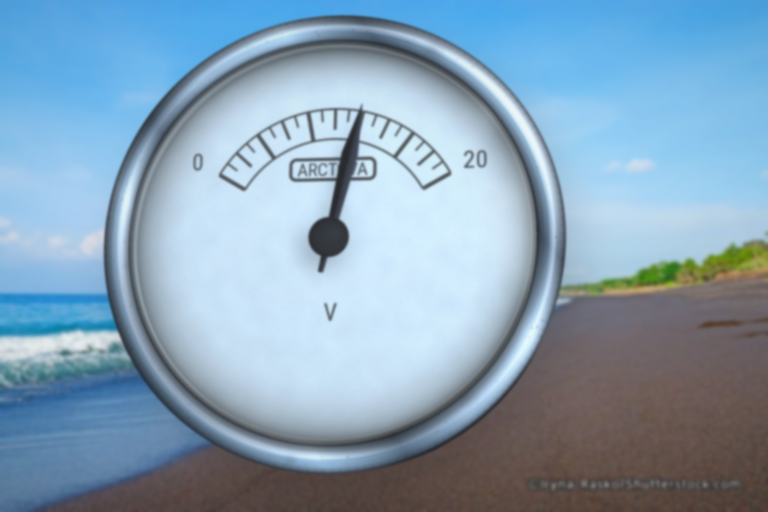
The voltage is {"value": 12, "unit": "V"}
